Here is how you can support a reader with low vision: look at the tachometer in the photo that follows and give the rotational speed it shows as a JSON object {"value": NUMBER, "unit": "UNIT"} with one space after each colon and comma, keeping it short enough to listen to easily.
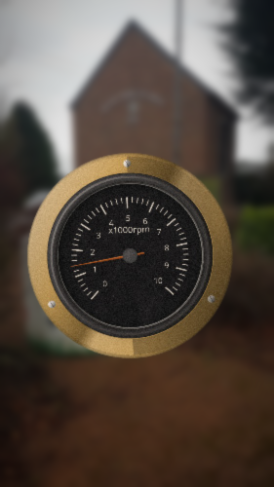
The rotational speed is {"value": 1400, "unit": "rpm"}
